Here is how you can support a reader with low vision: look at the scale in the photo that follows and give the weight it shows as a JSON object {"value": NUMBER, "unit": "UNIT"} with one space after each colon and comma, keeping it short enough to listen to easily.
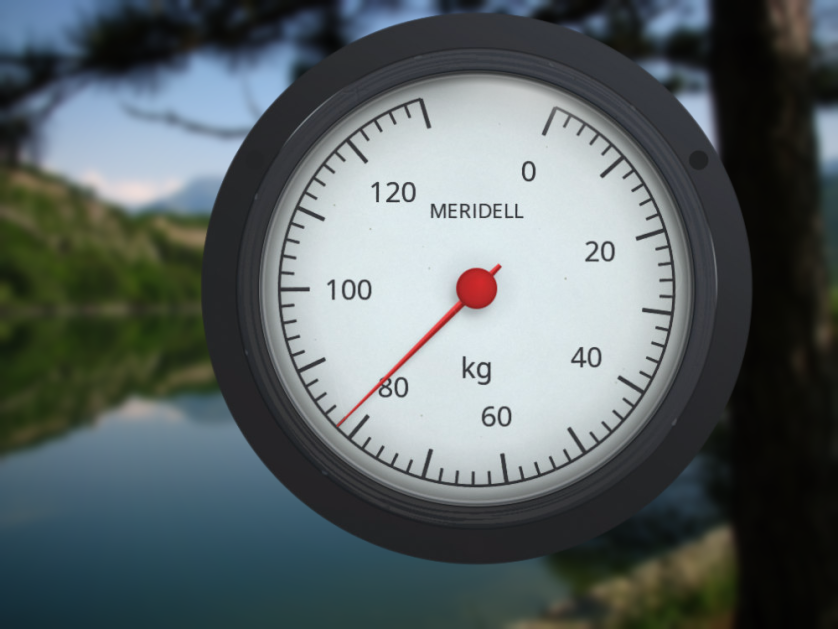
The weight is {"value": 82, "unit": "kg"}
